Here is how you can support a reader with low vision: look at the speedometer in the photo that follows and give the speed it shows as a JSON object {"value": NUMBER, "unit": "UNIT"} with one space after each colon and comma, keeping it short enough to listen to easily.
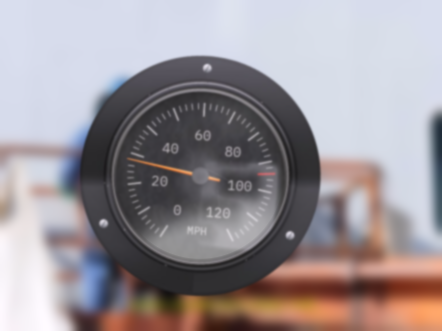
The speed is {"value": 28, "unit": "mph"}
